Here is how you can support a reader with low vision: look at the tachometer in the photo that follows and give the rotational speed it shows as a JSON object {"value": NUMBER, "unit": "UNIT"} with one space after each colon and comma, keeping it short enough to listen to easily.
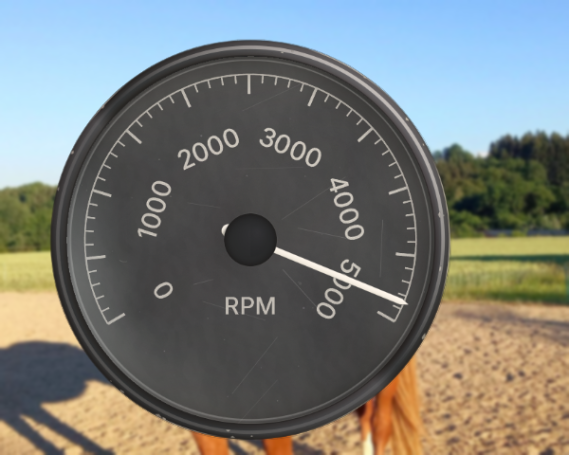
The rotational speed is {"value": 4850, "unit": "rpm"}
